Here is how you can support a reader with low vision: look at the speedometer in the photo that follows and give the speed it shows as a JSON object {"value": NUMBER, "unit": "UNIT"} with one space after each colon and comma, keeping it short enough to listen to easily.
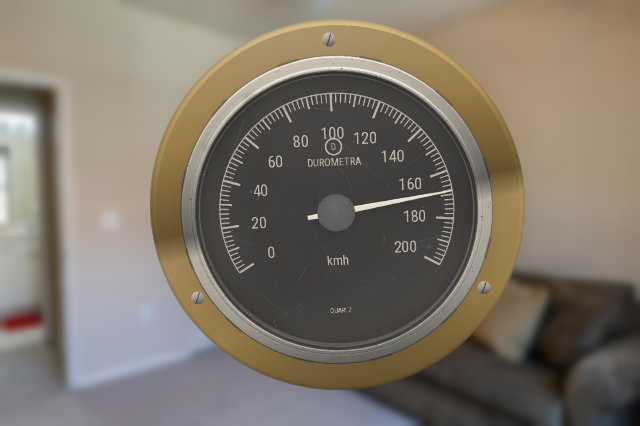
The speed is {"value": 168, "unit": "km/h"}
